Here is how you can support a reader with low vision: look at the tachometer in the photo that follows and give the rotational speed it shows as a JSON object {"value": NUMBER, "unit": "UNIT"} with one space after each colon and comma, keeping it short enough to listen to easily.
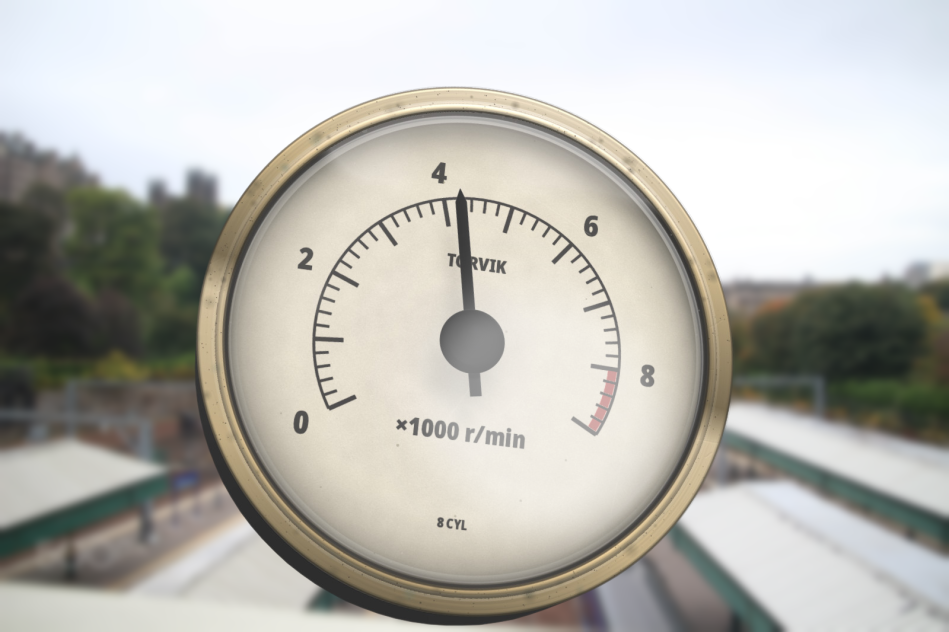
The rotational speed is {"value": 4200, "unit": "rpm"}
